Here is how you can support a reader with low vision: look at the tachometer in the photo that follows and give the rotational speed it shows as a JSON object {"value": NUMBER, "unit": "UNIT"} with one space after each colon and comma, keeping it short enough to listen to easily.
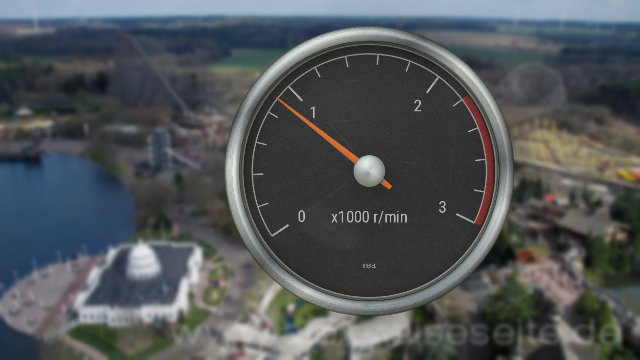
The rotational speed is {"value": 900, "unit": "rpm"}
